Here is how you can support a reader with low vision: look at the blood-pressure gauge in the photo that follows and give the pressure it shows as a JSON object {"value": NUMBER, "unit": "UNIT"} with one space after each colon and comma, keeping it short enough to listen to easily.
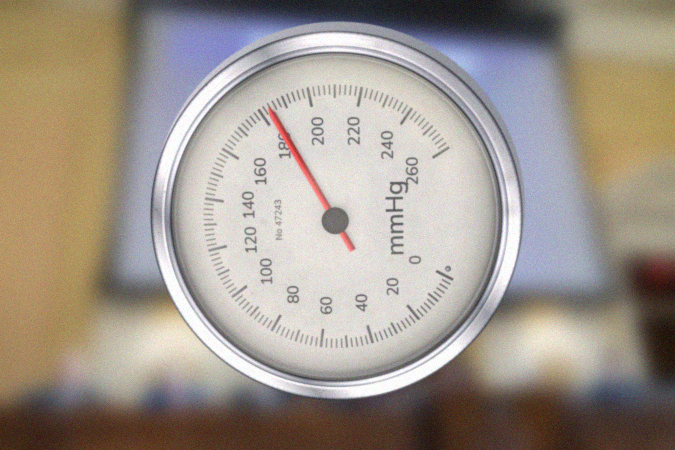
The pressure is {"value": 184, "unit": "mmHg"}
